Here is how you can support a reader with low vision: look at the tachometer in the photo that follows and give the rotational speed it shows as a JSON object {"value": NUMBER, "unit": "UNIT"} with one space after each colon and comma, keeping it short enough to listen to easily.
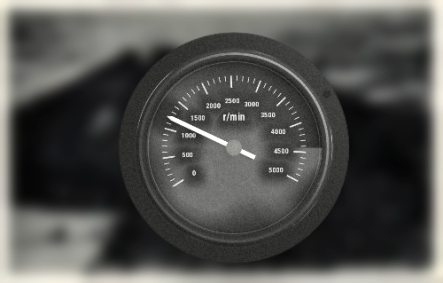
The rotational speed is {"value": 1200, "unit": "rpm"}
